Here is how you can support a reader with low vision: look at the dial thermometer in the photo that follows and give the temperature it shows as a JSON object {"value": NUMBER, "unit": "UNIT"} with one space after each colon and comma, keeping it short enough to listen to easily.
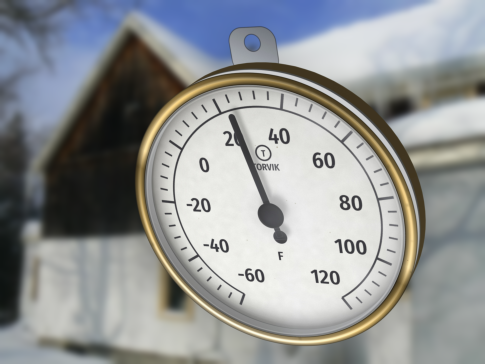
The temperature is {"value": 24, "unit": "°F"}
